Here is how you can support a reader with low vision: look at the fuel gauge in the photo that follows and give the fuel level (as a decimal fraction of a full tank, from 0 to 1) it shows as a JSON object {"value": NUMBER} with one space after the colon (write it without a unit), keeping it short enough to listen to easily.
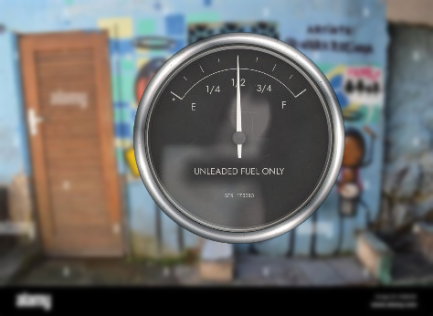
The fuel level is {"value": 0.5}
